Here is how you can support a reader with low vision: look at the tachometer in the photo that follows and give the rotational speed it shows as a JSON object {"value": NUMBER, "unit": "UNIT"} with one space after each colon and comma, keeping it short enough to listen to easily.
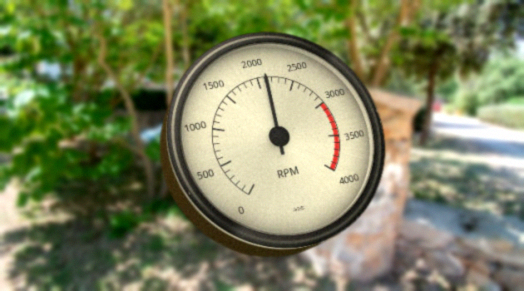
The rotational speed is {"value": 2100, "unit": "rpm"}
